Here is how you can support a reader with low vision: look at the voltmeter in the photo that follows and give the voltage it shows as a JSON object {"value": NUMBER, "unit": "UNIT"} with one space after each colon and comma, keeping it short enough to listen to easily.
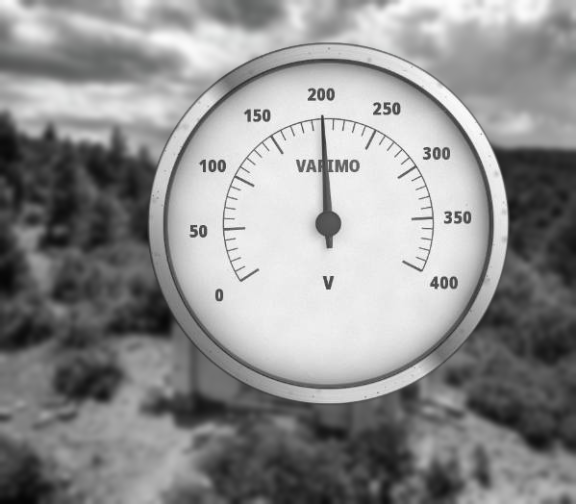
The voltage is {"value": 200, "unit": "V"}
